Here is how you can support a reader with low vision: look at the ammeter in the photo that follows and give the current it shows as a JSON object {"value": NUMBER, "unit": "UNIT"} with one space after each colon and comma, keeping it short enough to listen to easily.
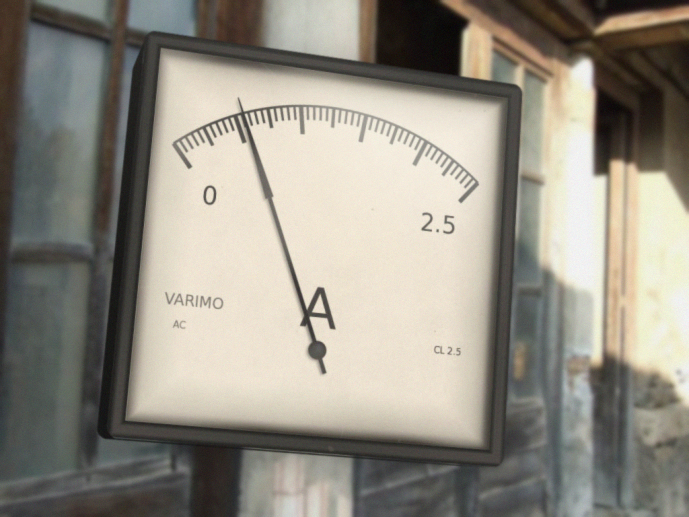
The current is {"value": 0.55, "unit": "A"}
